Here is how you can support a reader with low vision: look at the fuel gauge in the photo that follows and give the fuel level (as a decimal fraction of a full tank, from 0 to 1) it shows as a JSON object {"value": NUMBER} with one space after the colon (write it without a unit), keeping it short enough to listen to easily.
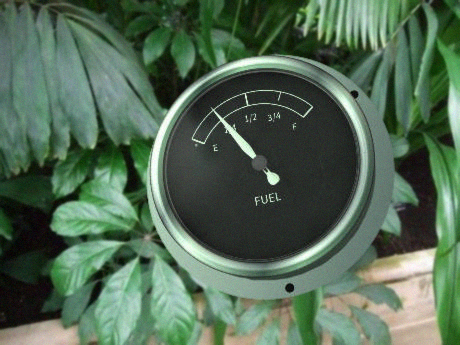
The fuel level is {"value": 0.25}
